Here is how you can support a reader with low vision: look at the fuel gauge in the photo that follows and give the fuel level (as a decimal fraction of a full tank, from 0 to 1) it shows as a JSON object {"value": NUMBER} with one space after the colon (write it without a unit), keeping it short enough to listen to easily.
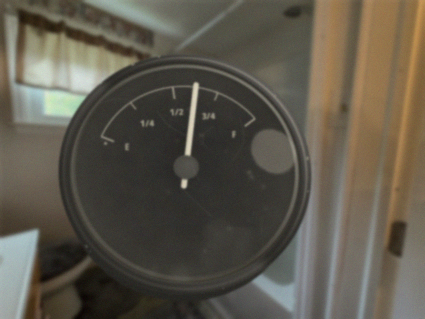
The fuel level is {"value": 0.625}
